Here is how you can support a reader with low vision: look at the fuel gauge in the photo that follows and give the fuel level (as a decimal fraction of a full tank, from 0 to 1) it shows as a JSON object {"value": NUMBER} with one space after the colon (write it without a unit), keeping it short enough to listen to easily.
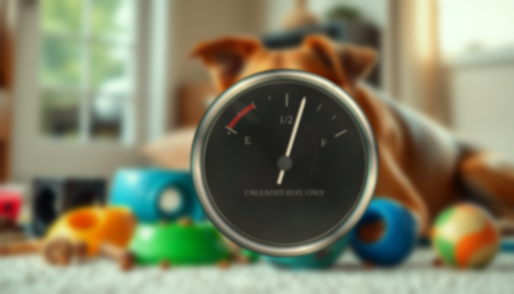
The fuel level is {"value": 0.625}
